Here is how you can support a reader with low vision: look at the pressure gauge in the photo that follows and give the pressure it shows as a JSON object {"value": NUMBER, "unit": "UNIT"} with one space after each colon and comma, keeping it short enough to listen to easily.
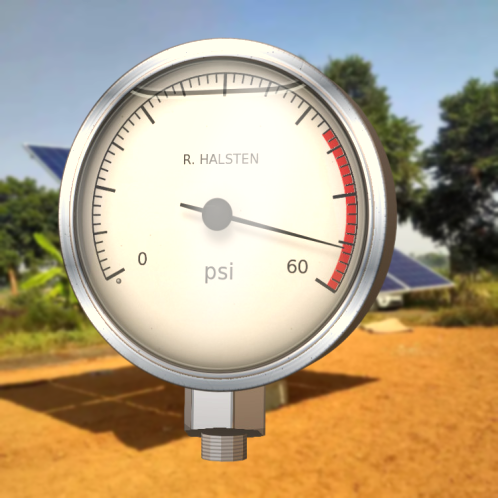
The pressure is {"value": 55.5, "unit": "psi"}
